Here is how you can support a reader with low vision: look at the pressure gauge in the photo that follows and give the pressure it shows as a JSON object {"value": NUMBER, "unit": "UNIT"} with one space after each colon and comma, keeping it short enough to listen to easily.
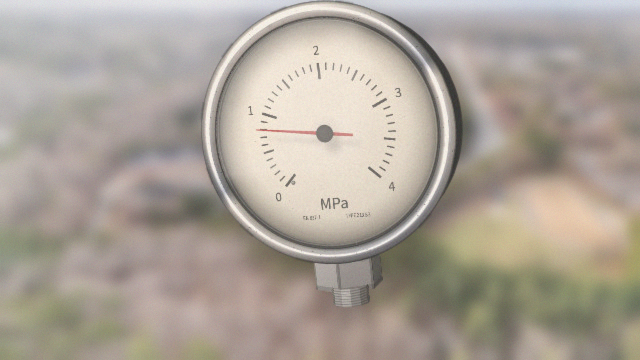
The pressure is {"value": 0.8, "unit": "MPa"}
